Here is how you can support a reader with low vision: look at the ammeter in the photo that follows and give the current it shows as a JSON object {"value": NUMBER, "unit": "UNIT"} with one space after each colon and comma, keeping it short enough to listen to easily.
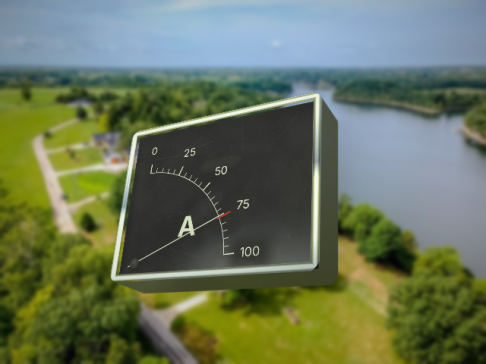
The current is {"value": 75, "unit": "A"}
